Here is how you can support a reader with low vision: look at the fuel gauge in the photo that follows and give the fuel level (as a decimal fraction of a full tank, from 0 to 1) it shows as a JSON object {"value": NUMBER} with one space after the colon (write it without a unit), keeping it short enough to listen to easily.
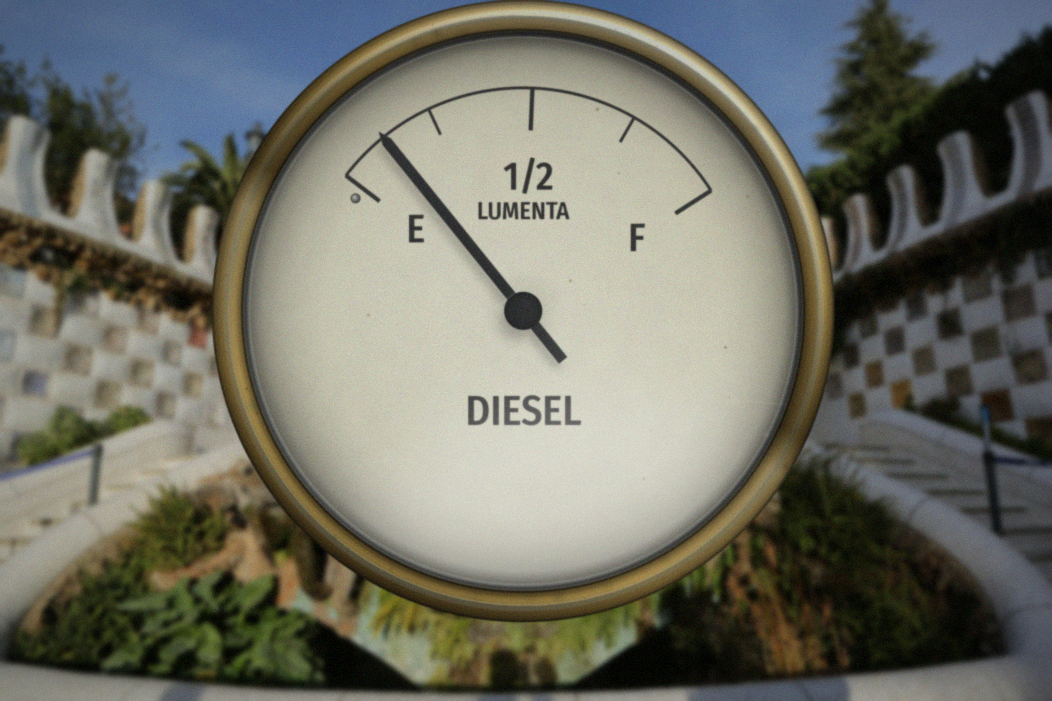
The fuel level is {"value": 0.125}
